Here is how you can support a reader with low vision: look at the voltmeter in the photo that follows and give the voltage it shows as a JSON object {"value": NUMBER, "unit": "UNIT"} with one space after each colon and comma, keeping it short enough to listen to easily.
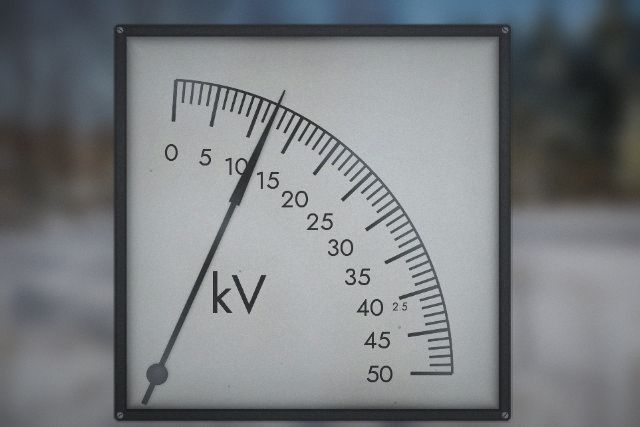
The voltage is {"value": 12, "unit": "kV"}
